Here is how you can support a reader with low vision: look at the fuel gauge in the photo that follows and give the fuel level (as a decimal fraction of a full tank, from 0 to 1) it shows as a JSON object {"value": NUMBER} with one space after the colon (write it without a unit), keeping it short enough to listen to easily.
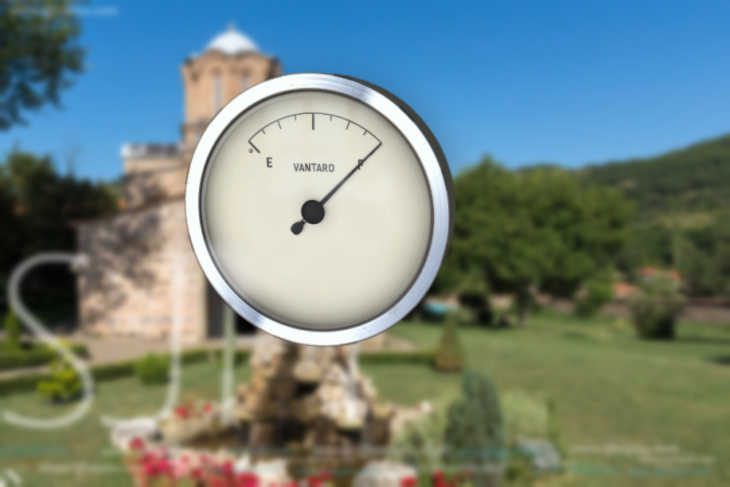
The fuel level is {"value": 1}
